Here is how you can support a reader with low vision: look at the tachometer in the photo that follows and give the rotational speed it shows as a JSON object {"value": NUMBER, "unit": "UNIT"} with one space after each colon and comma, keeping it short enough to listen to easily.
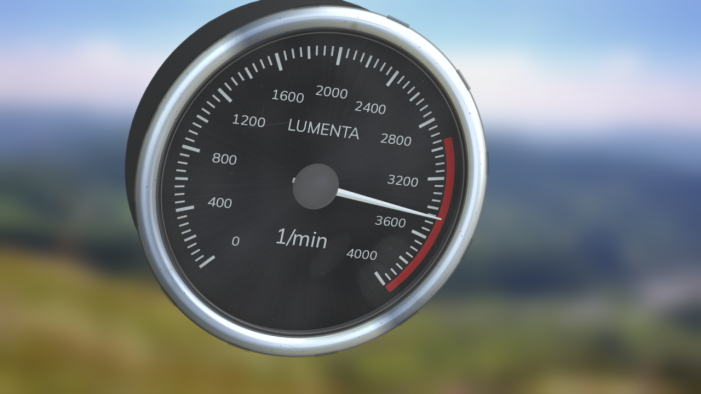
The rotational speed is {"value": 3450, "unit": "rpm"}
